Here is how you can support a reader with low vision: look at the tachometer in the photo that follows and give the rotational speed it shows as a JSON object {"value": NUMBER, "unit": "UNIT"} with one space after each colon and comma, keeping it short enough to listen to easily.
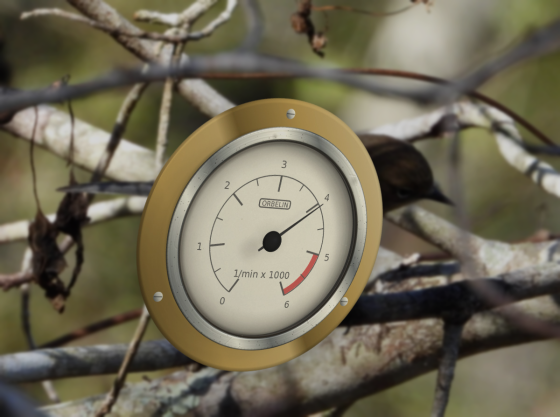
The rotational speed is {"value": 4000, "unit": "rpm"}
